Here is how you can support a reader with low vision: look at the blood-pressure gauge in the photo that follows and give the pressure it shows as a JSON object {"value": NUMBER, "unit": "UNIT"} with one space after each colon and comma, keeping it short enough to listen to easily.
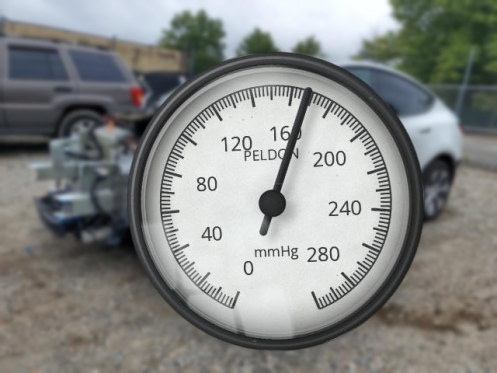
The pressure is {"value": 168, "unit": "mmHg"}
